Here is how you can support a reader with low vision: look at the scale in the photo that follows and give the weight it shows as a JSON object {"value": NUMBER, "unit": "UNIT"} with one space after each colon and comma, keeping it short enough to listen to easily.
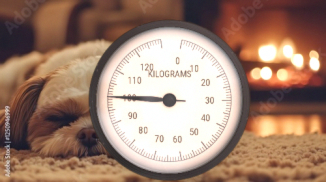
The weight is {"value": 100, "unit": "kg"}
